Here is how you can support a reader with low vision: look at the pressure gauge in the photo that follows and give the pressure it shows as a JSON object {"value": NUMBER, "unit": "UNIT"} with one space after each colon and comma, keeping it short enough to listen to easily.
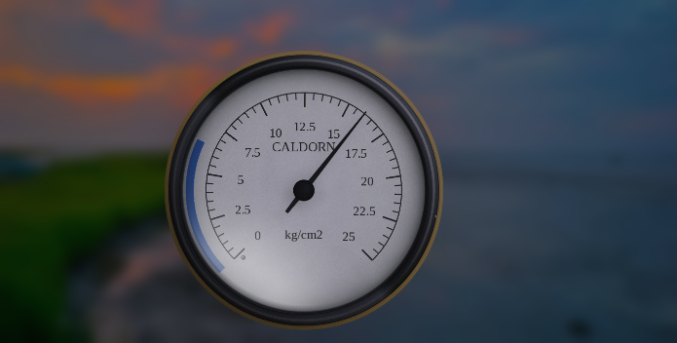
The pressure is {"value": 16, "unit": "kg/cm²"}
